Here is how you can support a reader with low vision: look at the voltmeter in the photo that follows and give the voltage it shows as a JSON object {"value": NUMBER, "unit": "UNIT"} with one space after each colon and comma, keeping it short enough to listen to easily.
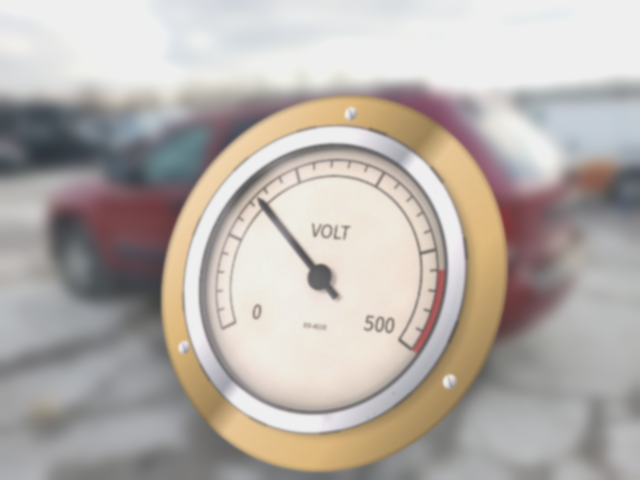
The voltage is {"value": 150, "unit": "V"}
